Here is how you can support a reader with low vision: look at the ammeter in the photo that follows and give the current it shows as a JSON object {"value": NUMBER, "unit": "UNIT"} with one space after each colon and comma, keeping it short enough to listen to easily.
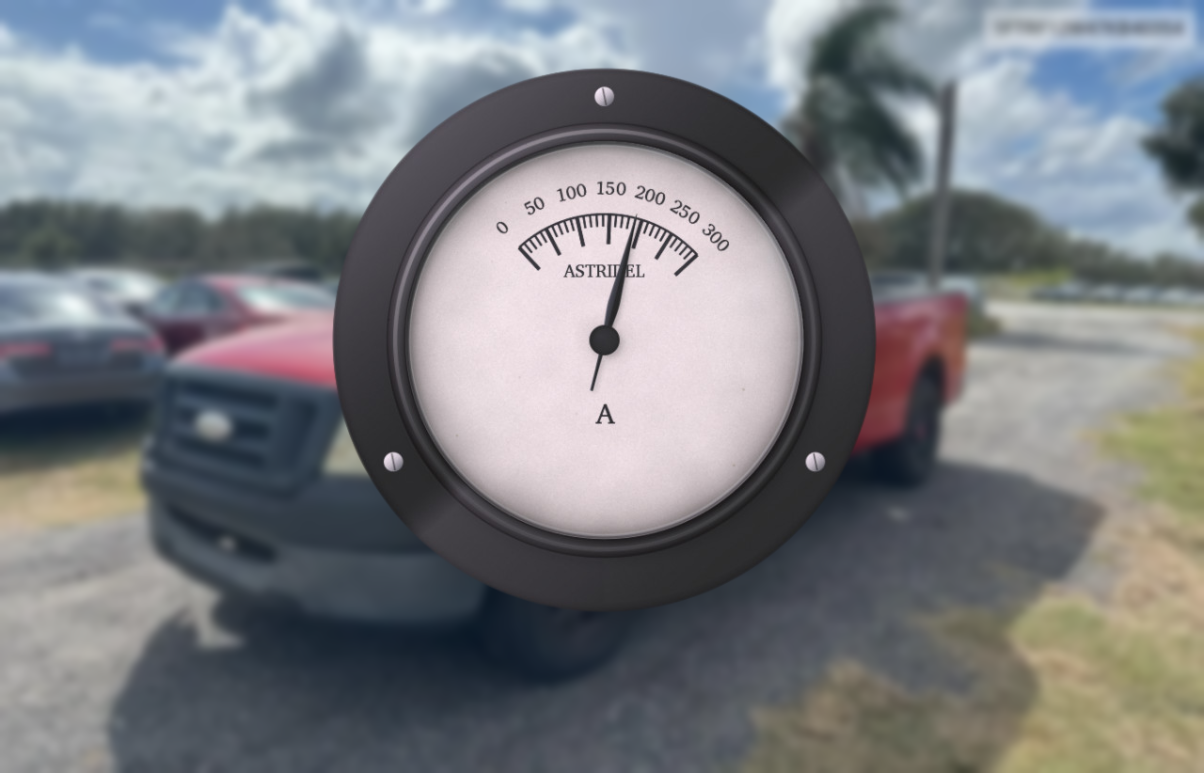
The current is {"value": 190, "unit": "A"}
